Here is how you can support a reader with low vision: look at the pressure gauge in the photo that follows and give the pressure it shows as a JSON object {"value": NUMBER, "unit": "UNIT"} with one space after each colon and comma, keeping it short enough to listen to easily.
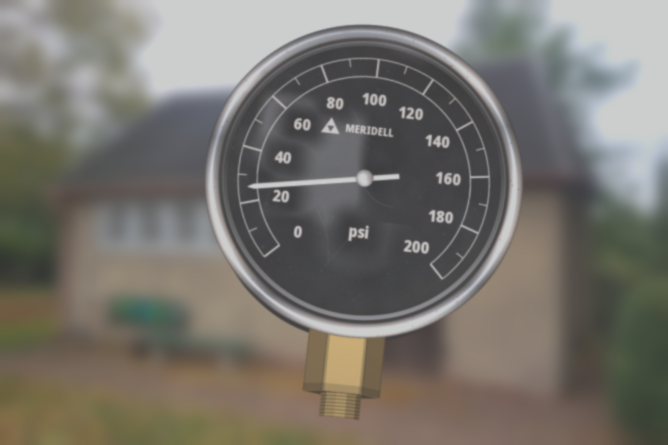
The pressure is {"value": 25, "unit": "psi"}
